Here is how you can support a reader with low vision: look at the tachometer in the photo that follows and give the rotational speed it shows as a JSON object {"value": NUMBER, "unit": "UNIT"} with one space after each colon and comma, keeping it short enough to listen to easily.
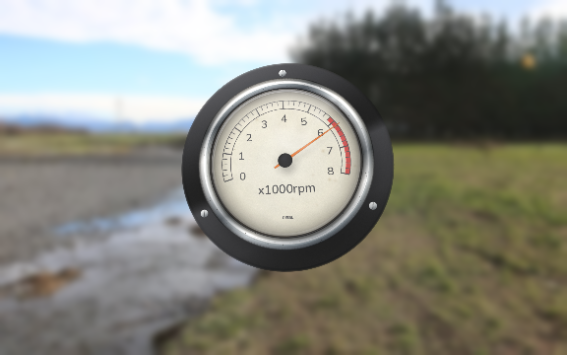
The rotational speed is {"value": 6200, "unit": "rpm"}
